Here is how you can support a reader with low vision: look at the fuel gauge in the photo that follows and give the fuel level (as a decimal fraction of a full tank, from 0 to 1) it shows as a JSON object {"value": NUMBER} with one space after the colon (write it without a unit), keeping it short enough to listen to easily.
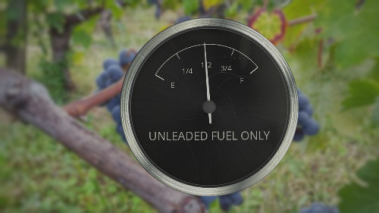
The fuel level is {"value": 0.5}
